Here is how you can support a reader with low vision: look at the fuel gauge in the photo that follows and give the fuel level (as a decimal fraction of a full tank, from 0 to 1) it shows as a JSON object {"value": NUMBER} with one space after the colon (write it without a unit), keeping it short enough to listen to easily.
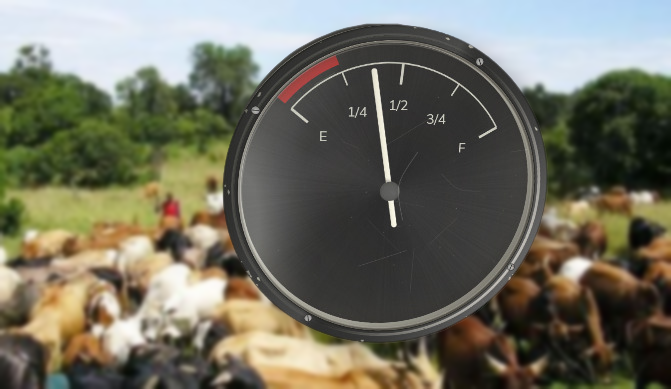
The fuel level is {"value": 0.375}
